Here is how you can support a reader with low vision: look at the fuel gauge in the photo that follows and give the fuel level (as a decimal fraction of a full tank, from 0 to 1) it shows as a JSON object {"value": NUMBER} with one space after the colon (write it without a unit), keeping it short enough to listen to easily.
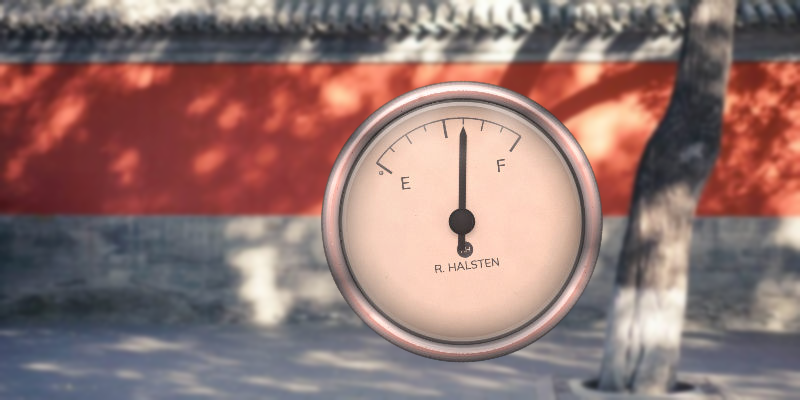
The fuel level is {"value": 0.625}
